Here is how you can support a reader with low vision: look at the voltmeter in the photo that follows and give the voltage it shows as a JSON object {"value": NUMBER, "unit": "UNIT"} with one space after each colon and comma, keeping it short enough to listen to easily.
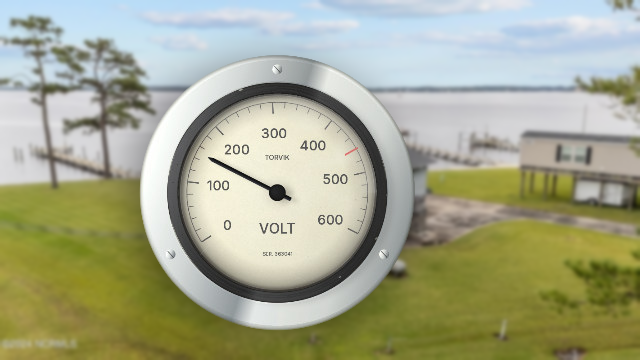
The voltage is {"value": 150, "unit": "V"}
